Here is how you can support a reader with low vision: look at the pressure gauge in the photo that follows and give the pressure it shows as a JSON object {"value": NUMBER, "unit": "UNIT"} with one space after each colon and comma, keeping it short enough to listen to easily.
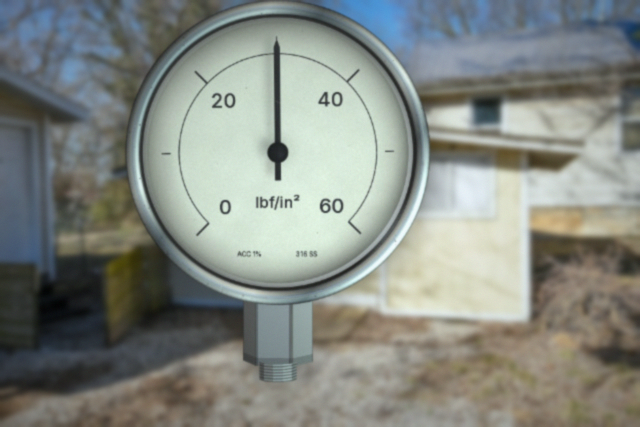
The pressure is {"value": 30, "unit": "psi"}
